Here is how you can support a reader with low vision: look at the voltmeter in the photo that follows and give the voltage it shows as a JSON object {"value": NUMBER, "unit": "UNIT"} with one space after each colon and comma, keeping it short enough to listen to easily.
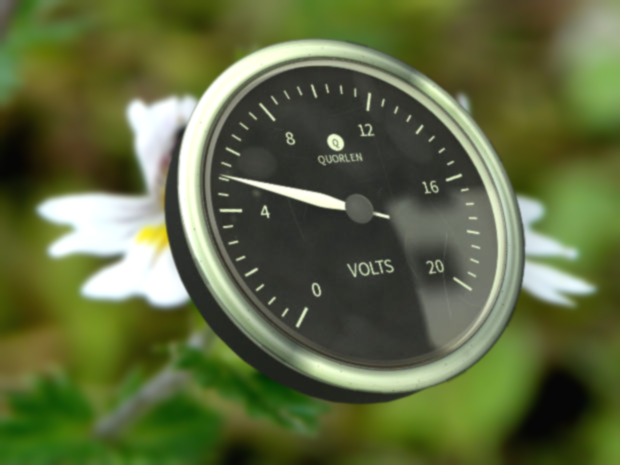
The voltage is {"value": 5, "unit": "V"}
